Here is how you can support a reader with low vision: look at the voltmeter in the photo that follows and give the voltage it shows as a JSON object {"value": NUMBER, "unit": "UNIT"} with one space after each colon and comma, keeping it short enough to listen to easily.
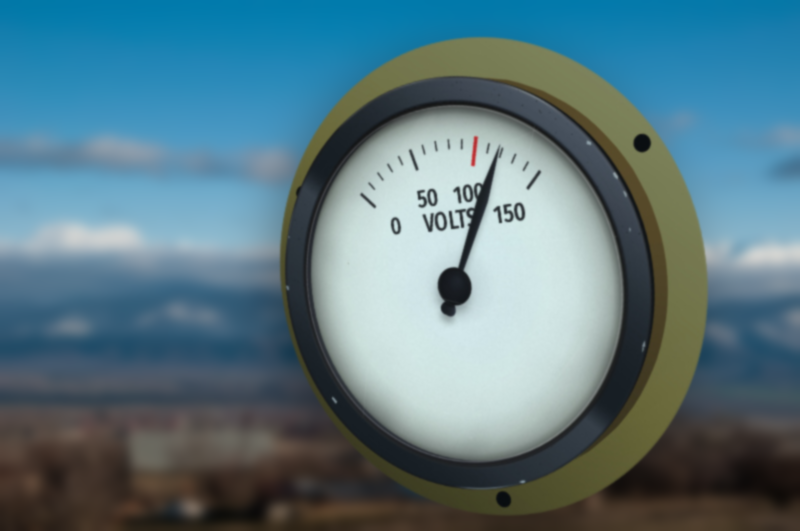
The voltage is {"value": 120, "unit": "V"}
